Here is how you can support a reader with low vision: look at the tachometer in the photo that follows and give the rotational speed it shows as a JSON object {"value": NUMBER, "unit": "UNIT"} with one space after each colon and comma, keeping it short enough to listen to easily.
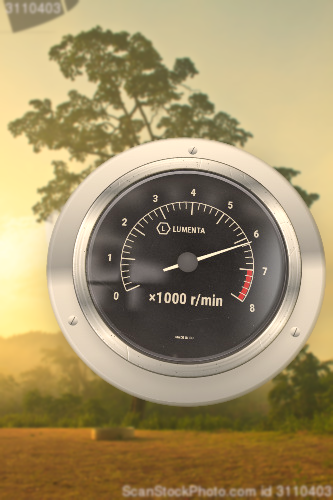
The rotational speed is {"value": 6200, "unit": "rpm"}
